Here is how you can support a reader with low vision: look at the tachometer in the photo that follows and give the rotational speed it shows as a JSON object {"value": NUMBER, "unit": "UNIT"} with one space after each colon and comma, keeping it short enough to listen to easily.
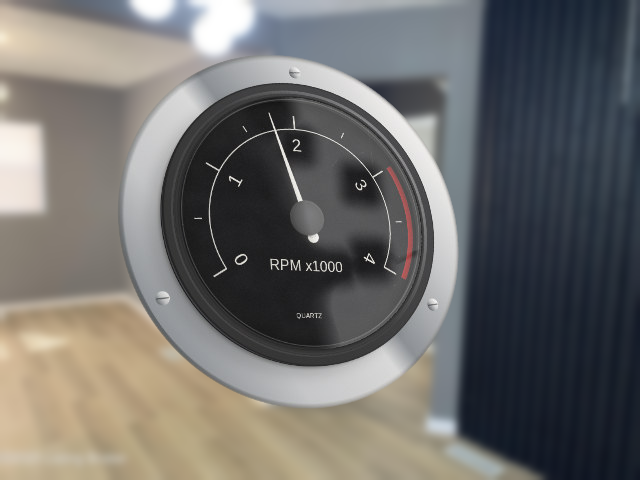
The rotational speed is {"value": 1750, "unit": "rpm"}
